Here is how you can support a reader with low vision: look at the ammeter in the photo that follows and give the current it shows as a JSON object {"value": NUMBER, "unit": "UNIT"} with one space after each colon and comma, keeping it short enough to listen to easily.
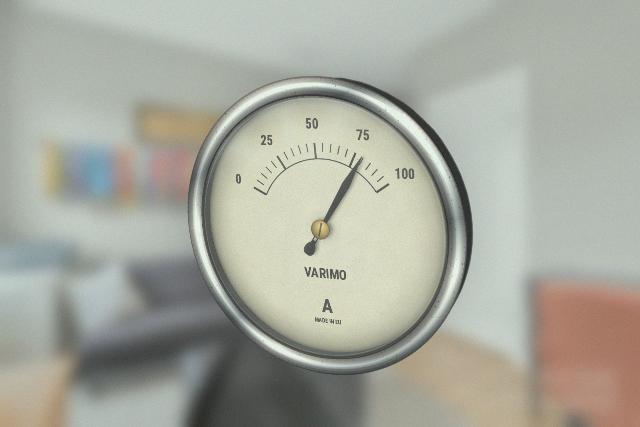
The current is {"value": 80, "unit": "A"}
